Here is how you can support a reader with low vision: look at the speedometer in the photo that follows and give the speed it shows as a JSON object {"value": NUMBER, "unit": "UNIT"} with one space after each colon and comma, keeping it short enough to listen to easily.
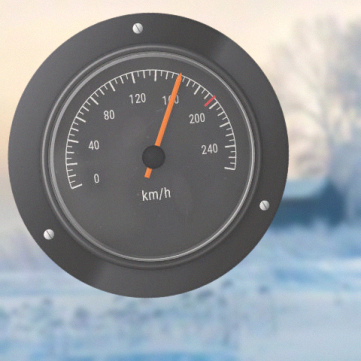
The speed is {"value": 160, "unit": "km/h"}
